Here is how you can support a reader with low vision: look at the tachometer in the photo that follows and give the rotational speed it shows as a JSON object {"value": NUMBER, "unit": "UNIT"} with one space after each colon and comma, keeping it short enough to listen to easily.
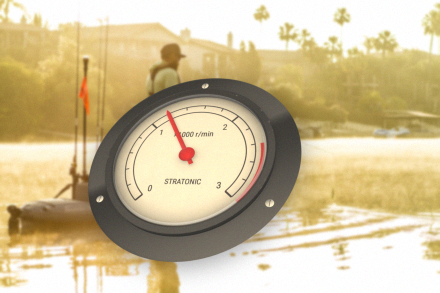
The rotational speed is {"value": 1200, "unit": "rpm"}
